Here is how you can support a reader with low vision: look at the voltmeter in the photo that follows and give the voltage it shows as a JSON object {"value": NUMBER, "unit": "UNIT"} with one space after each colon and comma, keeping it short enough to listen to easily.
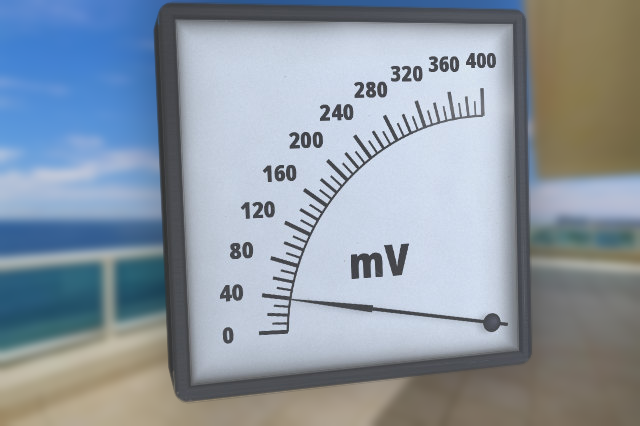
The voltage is {"value": 40, "unit": "mV"}
